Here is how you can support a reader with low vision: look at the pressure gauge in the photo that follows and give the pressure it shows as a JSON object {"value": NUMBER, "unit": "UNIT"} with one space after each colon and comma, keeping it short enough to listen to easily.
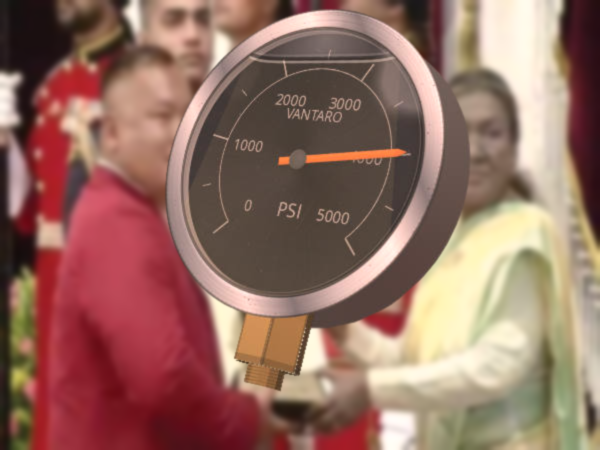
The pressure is {"value": 4000, "unit": "psi"}
